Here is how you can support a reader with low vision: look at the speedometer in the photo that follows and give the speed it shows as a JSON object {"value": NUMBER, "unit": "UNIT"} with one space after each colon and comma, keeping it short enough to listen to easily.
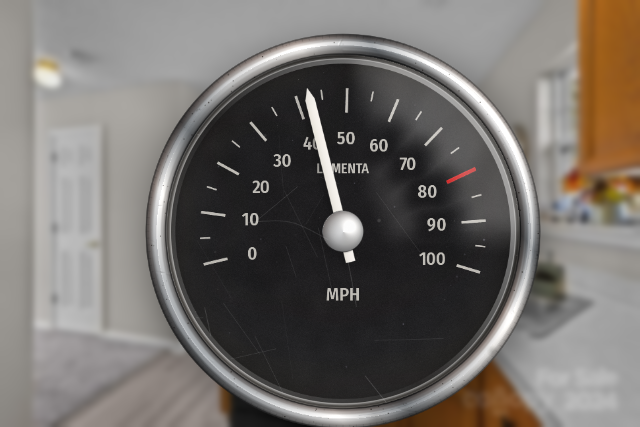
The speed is {"value": 42.5, "unit": "mph"}
